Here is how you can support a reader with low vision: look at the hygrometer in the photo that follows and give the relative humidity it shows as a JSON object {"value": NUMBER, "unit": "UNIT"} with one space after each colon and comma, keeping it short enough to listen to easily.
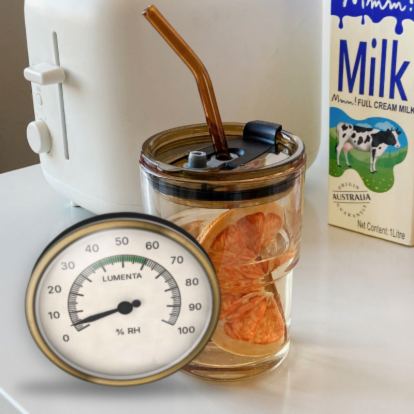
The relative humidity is {"value": 5, "unit": "%"}
